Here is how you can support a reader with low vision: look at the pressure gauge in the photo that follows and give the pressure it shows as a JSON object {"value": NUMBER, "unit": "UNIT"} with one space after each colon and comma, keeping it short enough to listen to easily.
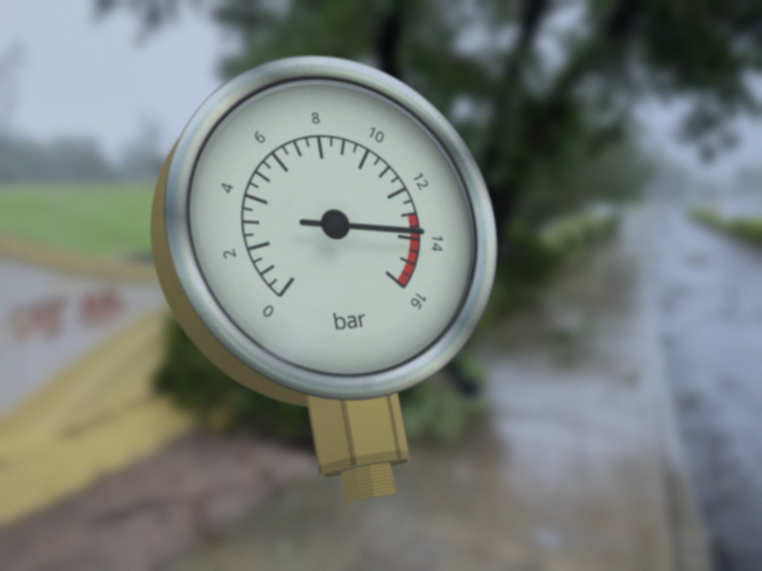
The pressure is {"value": 13.75, "unit": "bar"}
